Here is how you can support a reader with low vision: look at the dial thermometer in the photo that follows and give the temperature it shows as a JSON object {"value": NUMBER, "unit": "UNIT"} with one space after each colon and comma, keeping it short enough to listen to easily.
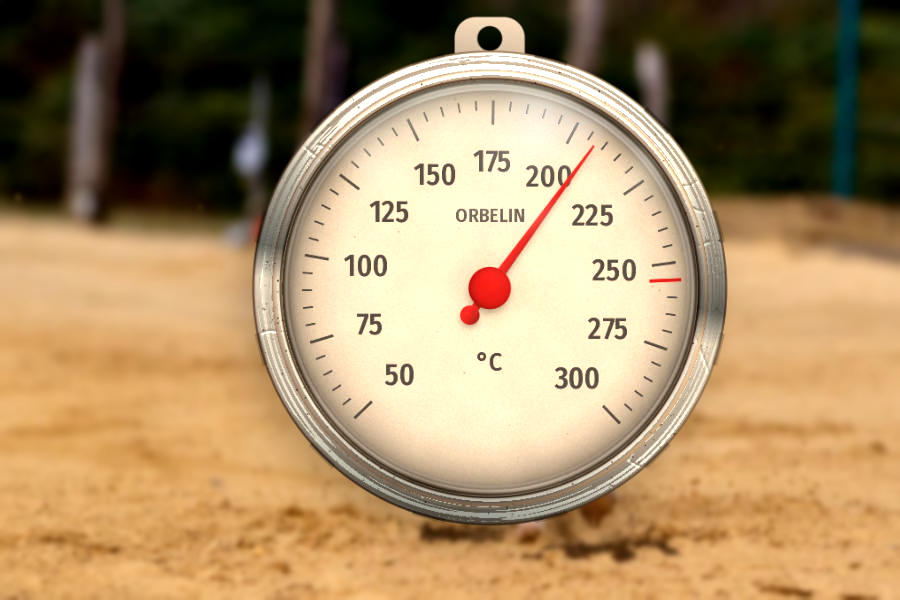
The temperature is {"value": 207.5, "unit": "°C"}
